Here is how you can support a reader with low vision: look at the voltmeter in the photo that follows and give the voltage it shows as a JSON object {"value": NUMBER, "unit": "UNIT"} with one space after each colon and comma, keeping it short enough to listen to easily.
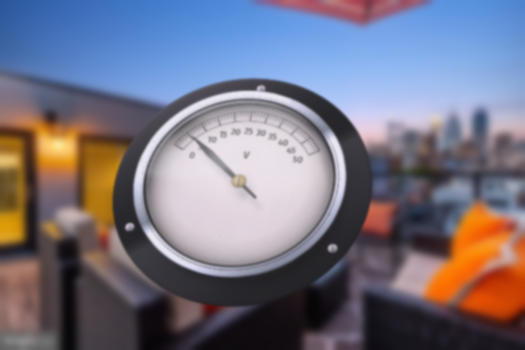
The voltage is {"value": 5, "unit": "V"}
